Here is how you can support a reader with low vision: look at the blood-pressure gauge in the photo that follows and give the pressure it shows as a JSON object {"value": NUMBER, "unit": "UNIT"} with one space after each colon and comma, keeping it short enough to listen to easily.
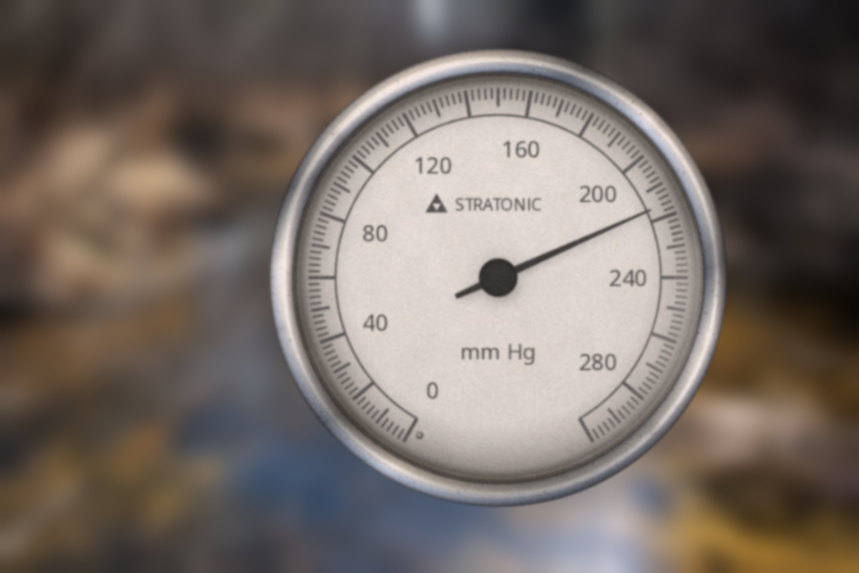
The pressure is {"value": 216, "unit": "mmHg"}
